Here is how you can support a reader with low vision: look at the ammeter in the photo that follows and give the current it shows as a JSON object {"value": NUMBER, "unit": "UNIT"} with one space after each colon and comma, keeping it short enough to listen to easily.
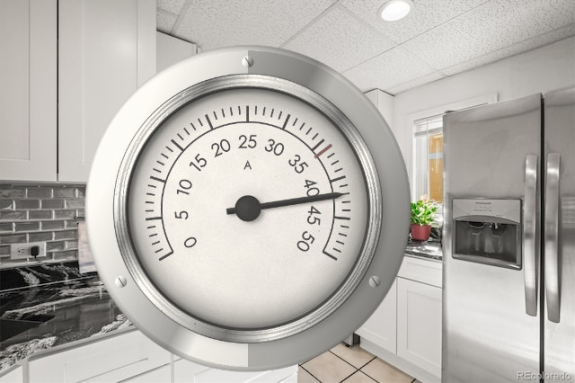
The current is {"value": 42, "unit": "A"}
